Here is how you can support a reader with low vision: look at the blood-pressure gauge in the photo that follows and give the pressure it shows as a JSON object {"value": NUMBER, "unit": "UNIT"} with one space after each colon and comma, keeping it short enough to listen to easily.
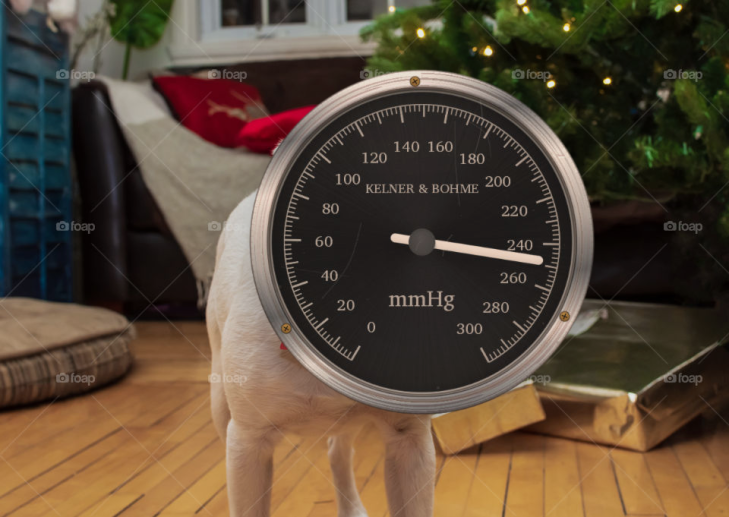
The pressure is {"value": 248, "unit": "mmHg"}
